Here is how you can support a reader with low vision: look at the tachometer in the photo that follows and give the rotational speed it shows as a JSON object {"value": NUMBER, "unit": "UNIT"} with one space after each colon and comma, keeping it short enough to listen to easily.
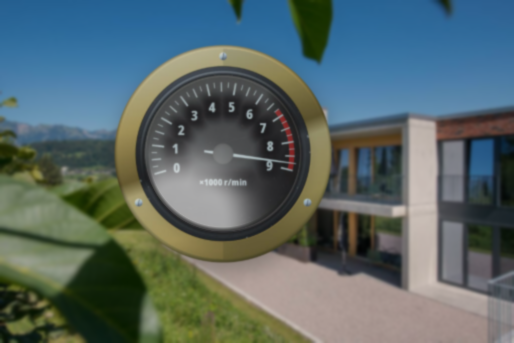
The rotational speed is {"value": 8750, "unit": "rpm"}
